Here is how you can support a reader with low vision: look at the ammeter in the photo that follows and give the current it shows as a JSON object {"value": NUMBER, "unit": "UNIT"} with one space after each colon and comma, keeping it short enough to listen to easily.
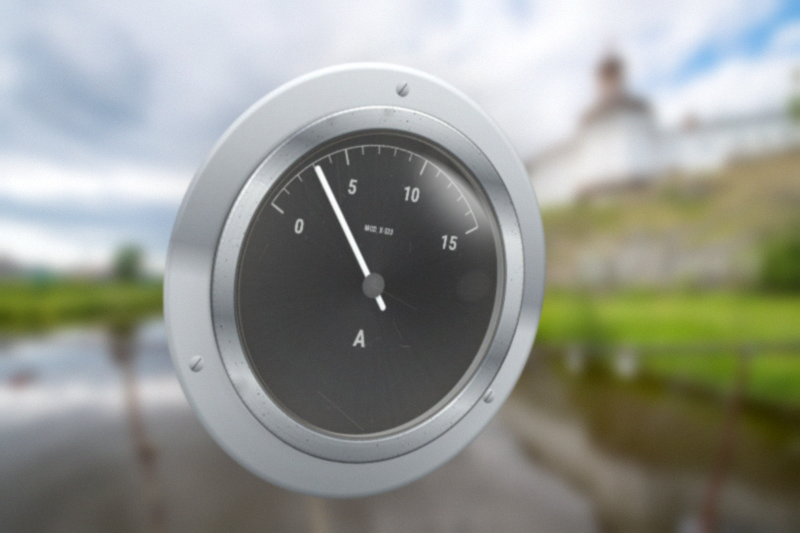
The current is {"value": 3, "unit": "A"}
